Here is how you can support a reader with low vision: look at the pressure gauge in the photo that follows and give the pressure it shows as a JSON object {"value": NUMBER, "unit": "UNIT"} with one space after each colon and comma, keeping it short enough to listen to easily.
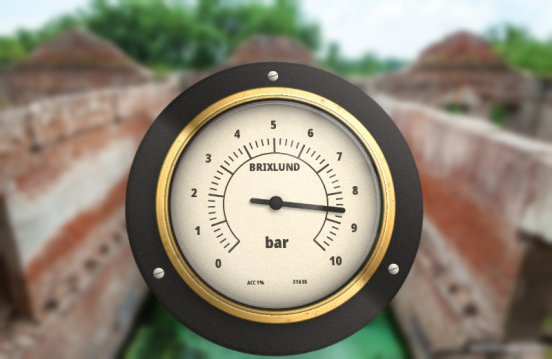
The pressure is {"value": 8.6, "unit": "bar"}
